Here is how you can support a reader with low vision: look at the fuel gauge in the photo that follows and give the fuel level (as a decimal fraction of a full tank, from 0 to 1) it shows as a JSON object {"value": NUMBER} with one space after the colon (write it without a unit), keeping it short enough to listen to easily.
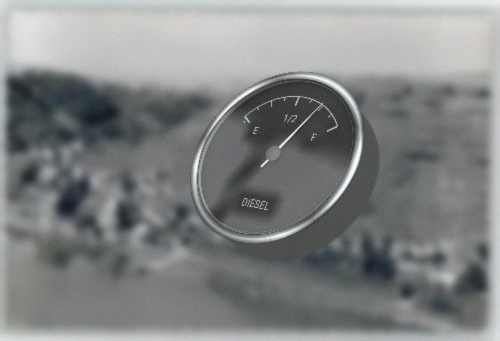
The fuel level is {"value": 0.75}
